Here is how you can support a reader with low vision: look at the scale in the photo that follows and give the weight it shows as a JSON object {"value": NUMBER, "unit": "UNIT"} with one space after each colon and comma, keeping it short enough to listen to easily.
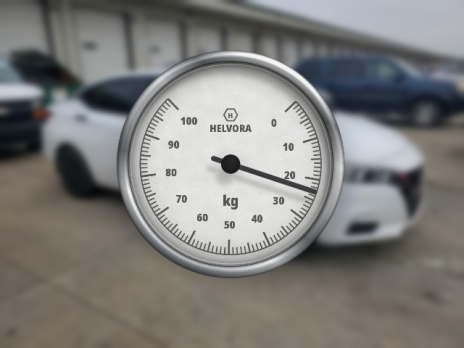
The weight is {"value": 23, "unit": "kg"}
